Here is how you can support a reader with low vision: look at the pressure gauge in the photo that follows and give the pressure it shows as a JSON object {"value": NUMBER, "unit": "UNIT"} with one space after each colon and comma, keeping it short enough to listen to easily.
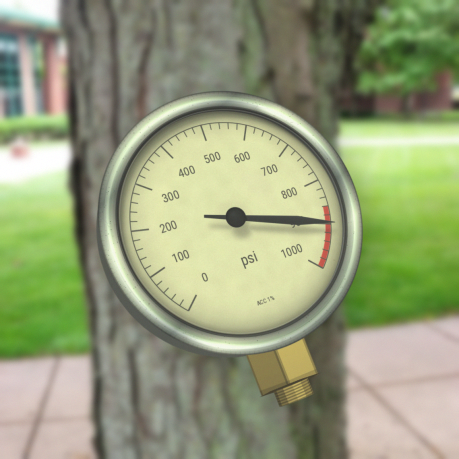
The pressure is {"value": 900, "unit": "psi"}
